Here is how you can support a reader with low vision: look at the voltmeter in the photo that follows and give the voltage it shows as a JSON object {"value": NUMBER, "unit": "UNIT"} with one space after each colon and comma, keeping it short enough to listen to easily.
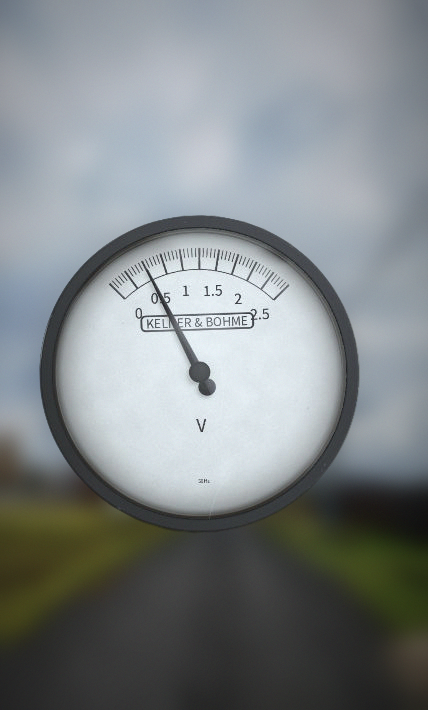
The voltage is {"value": 0.5, "unit": "V"}
